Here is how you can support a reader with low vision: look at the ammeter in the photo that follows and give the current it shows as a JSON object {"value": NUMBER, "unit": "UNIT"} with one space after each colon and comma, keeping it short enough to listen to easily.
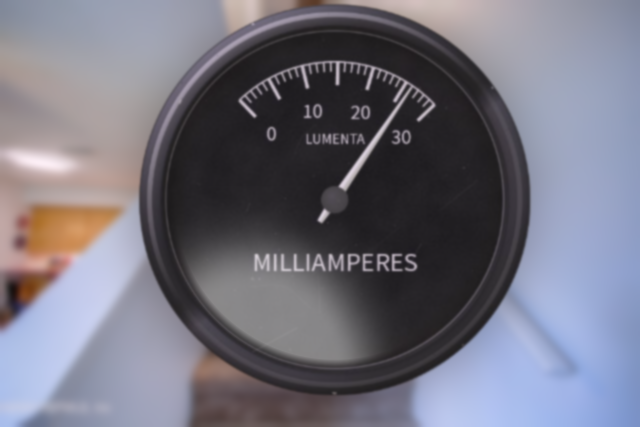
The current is {"value": 26, "unit": "mA"}
